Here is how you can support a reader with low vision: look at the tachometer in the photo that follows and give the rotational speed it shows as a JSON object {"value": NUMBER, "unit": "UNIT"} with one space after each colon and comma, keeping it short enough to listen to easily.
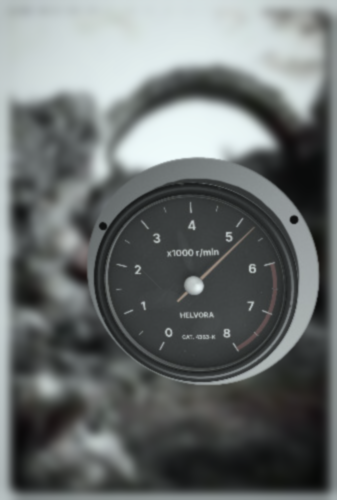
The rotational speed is {"value": 5250, "unit": "rpm"}
